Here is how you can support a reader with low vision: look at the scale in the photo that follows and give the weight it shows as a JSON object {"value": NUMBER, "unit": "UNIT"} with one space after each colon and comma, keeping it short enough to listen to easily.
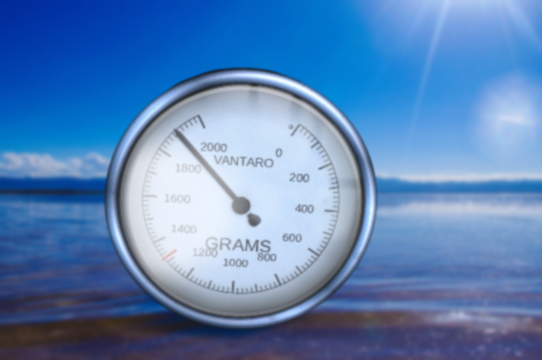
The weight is {"value": 1900, "unit": "g"}
